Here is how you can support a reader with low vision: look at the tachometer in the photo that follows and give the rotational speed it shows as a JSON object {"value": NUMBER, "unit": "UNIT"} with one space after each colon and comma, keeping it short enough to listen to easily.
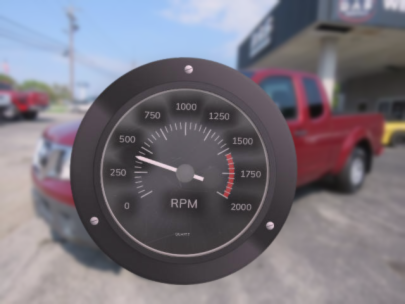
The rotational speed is {"value": 400, "unit": "rpm"}
